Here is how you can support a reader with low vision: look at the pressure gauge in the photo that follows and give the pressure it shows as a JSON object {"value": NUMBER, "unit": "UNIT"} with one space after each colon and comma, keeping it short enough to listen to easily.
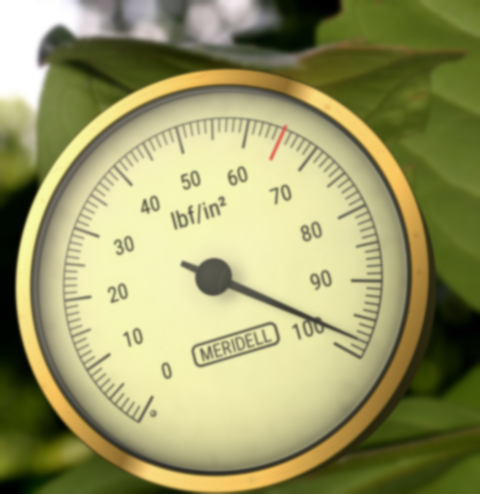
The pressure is {"value": 98, "unit": "psi"}
